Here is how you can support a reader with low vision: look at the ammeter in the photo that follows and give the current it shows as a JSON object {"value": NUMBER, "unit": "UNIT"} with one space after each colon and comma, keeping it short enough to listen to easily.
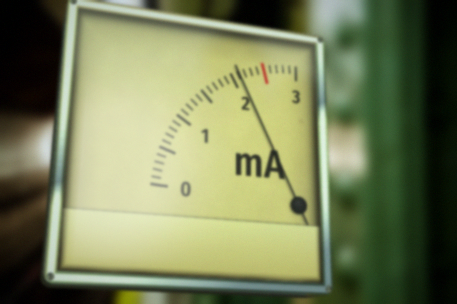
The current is {"value": 2.1, "unit": "mA"}
